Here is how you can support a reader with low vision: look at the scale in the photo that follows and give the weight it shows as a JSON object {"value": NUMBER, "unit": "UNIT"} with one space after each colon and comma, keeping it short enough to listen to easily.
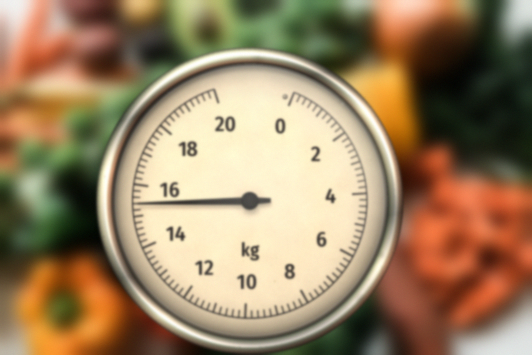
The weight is {"value": 15.4, "unit": "kg"}
